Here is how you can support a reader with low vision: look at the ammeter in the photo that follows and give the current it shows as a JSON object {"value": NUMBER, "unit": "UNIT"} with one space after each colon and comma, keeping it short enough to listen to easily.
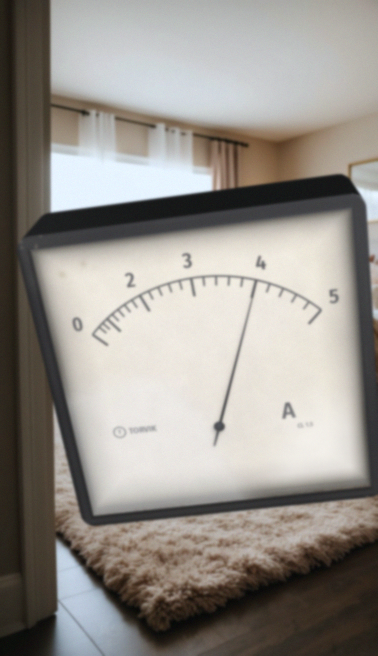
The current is {"value": 4, "unit": "A"}
